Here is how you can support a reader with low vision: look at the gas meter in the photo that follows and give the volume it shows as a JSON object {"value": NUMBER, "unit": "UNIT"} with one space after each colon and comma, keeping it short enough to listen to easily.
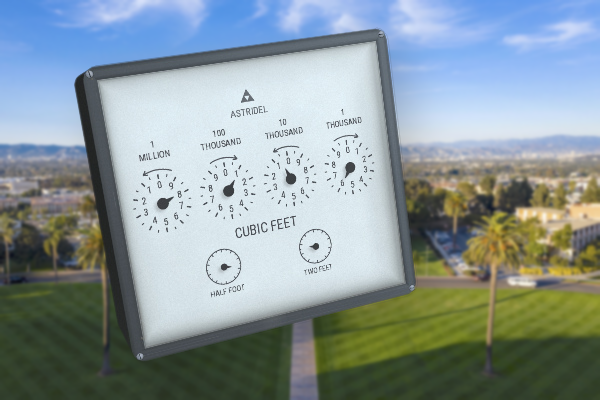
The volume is {"value": 810600, "unit": "ft³"}
